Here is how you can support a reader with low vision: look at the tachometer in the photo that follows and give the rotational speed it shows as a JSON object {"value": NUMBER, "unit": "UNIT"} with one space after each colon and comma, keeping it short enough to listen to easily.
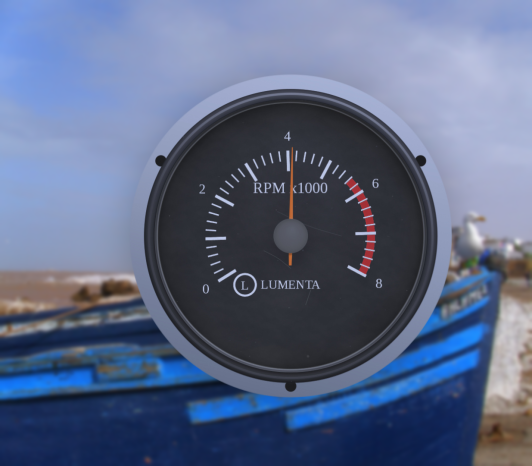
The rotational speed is {"value": 4100, "unit": "rpm"}
